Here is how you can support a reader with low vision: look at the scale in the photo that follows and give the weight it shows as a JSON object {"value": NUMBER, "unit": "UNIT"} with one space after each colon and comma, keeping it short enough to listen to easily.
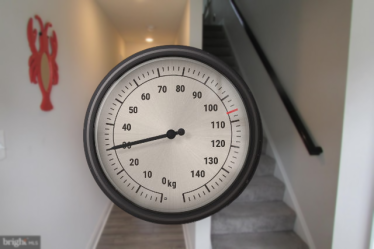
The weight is {"value": 30, "unit": "kg"}
